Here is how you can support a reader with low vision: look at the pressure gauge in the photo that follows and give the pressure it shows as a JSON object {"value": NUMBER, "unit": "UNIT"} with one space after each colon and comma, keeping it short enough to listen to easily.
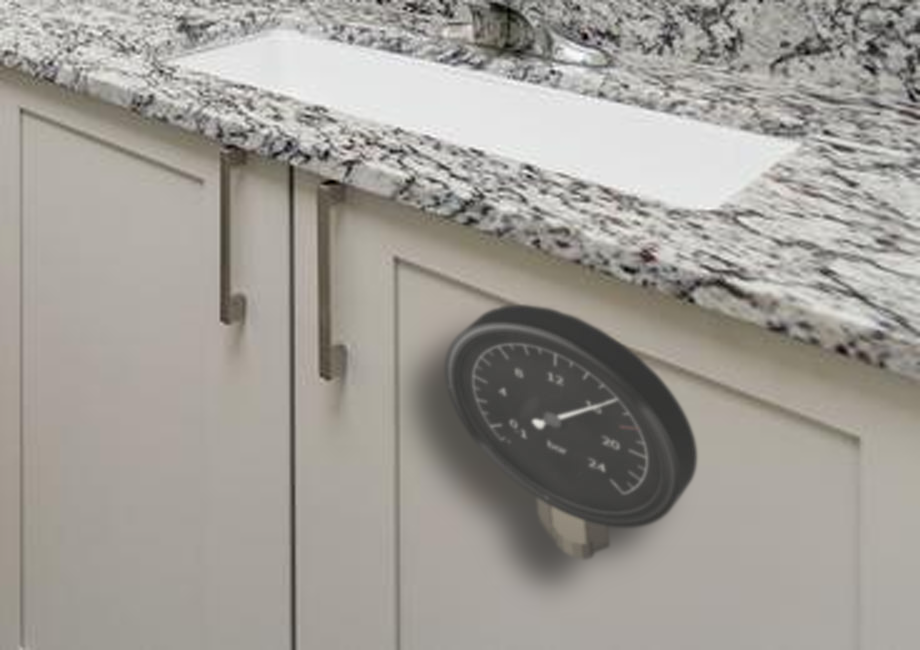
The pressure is {"value": 16, "unit": "bar"}
